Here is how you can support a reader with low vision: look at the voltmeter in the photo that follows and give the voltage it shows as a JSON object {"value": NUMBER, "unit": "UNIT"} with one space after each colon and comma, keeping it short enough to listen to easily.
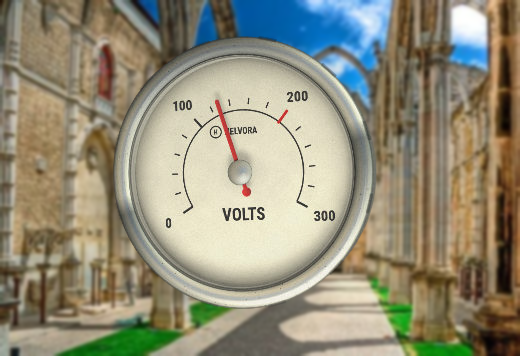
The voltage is {"value": 130, "unit": "V"}
